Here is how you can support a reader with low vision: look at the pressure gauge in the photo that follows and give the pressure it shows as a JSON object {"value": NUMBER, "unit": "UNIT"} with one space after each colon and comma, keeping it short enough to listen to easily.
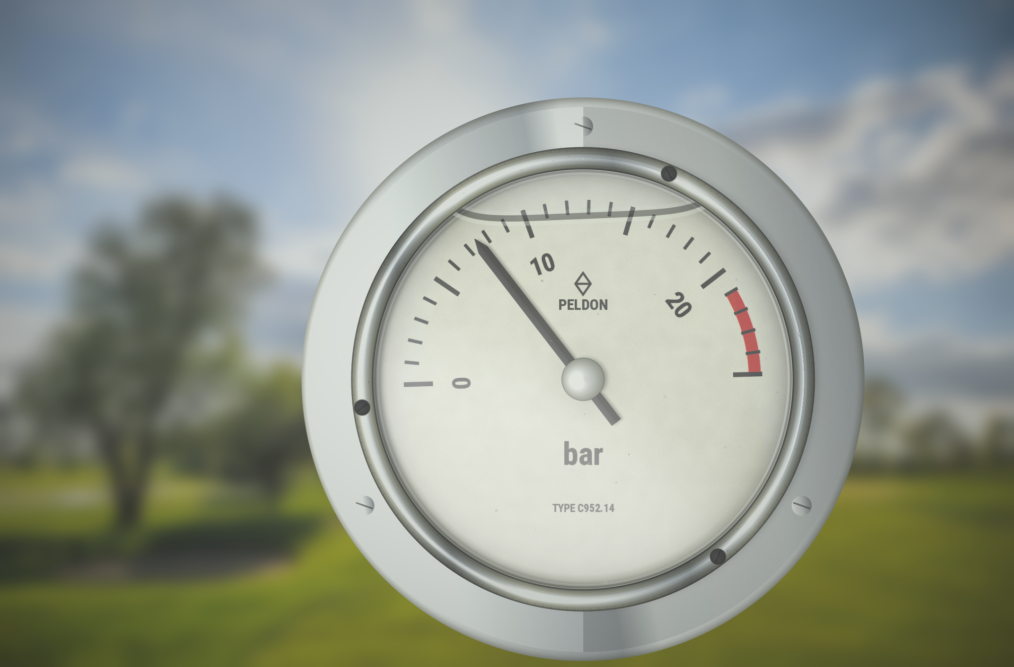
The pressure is {"value": 7.5, "unit": "bar"}
